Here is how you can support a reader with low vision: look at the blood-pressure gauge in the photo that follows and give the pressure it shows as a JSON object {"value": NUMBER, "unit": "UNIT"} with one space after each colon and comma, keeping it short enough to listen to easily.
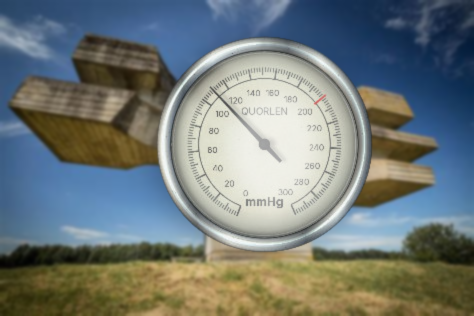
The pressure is {"value": 110, "unit": "mmHg"}
